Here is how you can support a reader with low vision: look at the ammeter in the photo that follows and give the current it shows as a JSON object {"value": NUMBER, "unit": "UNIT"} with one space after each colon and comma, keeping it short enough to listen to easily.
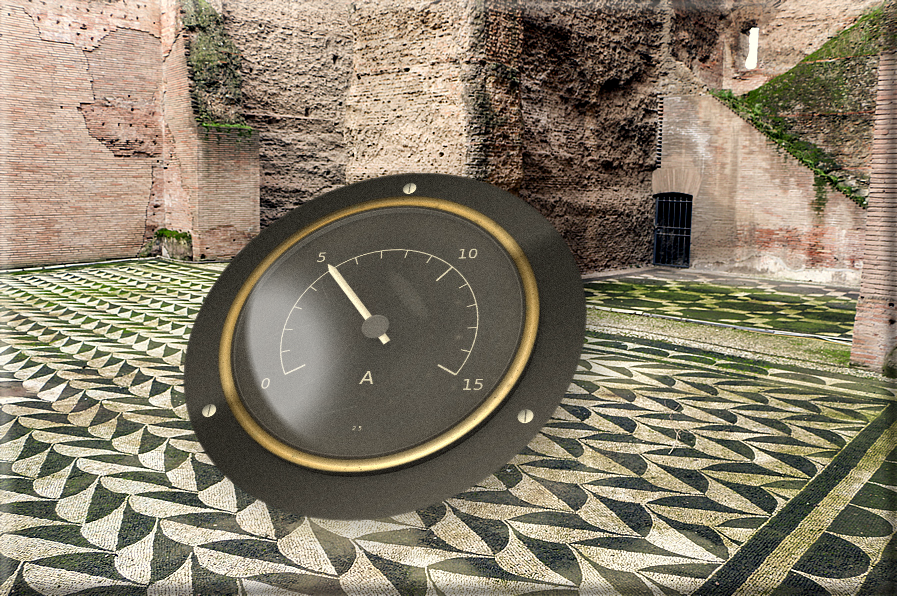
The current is {"value": 5, "unit": "A"}
